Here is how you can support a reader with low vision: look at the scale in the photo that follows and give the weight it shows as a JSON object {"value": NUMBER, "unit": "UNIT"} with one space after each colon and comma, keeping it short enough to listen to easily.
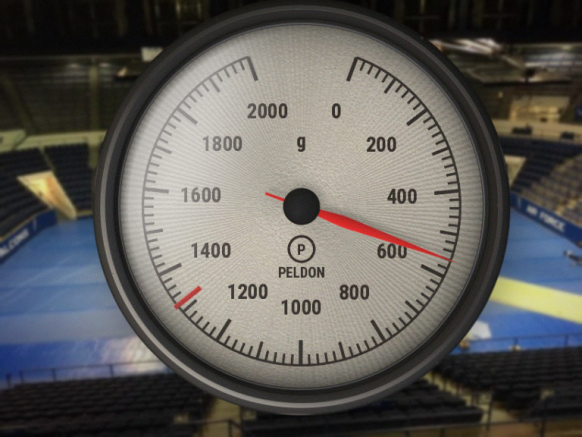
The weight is {"value": 560, "unit": "g"}
